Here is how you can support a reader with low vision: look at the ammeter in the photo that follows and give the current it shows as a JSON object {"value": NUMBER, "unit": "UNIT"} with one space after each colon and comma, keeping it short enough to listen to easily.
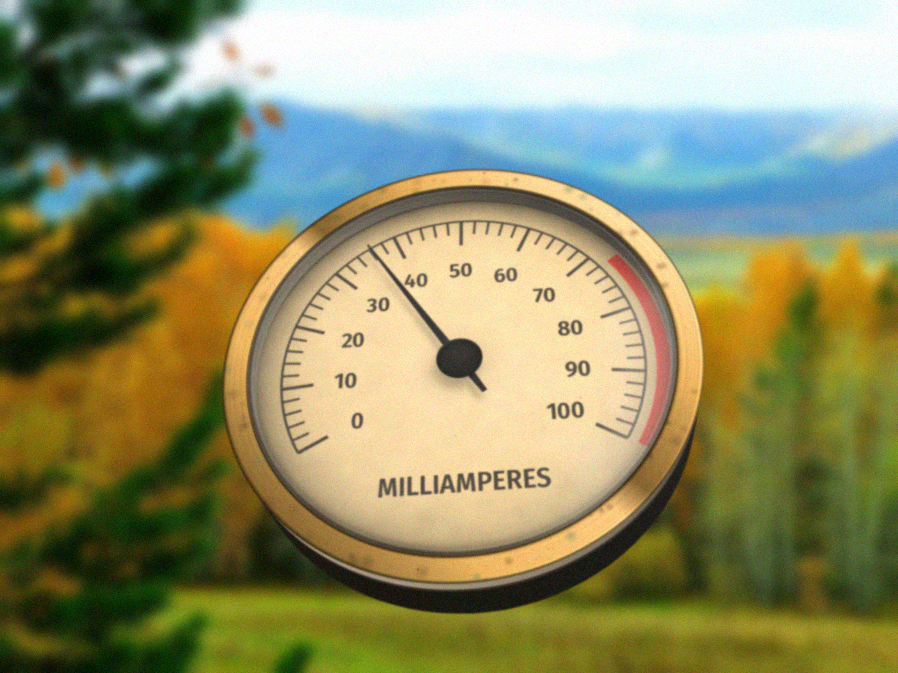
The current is {"value": 36, "unit": "mA"}
